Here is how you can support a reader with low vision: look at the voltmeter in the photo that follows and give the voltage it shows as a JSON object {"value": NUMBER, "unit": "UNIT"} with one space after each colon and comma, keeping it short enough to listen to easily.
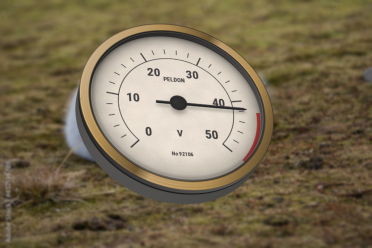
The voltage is {"value": 42, "unit": "V"}
